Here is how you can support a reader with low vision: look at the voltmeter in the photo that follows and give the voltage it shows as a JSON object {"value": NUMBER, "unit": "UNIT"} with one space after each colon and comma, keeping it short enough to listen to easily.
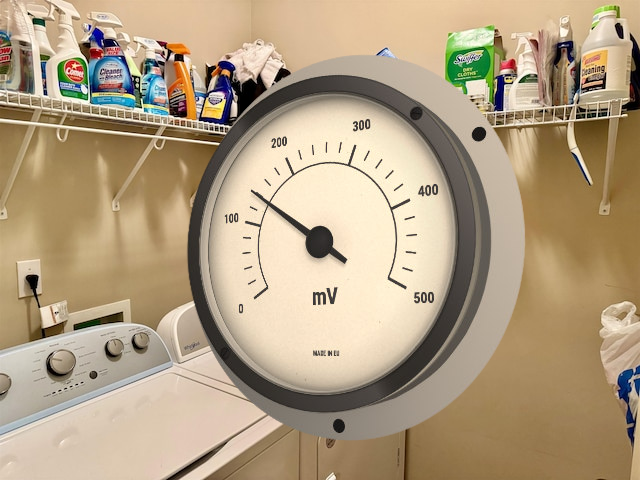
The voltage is {"value": 140, "unit": "mV"}
